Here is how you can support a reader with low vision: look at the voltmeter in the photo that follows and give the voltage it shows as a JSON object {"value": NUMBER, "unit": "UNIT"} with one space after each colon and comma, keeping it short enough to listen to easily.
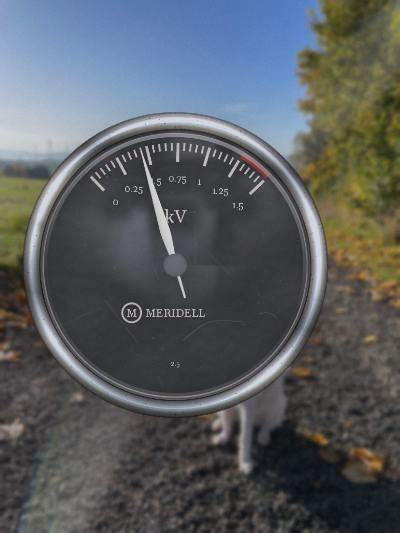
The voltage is {"value": 0.45, "unit": "kV"}
